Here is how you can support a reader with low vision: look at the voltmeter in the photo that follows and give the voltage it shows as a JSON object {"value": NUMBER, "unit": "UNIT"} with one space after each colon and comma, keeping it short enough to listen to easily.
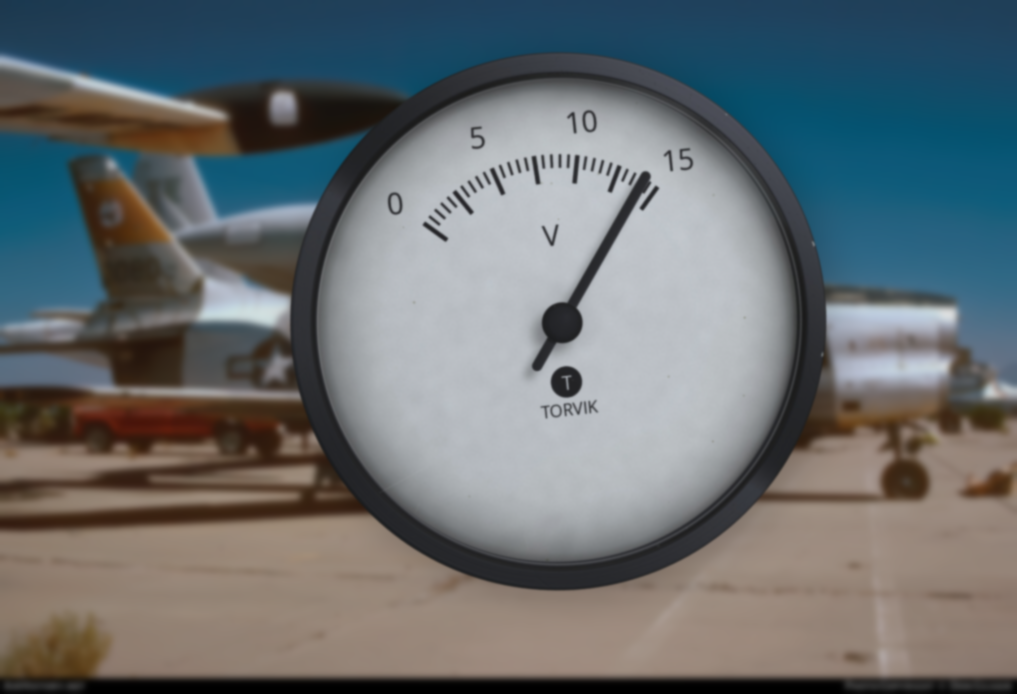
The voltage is {"value": 14, "unit": "V"}
